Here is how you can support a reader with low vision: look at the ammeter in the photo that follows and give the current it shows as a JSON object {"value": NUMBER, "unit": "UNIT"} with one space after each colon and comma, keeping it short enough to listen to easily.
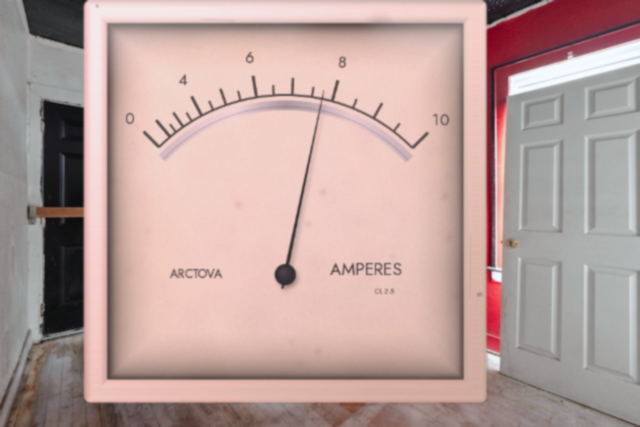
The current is {"value": 7.75, "unit": "A"}
